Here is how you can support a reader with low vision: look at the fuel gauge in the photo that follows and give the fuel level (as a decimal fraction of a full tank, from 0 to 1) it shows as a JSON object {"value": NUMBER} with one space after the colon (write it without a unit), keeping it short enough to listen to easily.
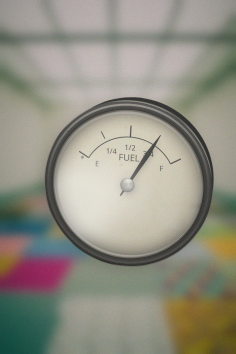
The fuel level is {"value": 0.75}
